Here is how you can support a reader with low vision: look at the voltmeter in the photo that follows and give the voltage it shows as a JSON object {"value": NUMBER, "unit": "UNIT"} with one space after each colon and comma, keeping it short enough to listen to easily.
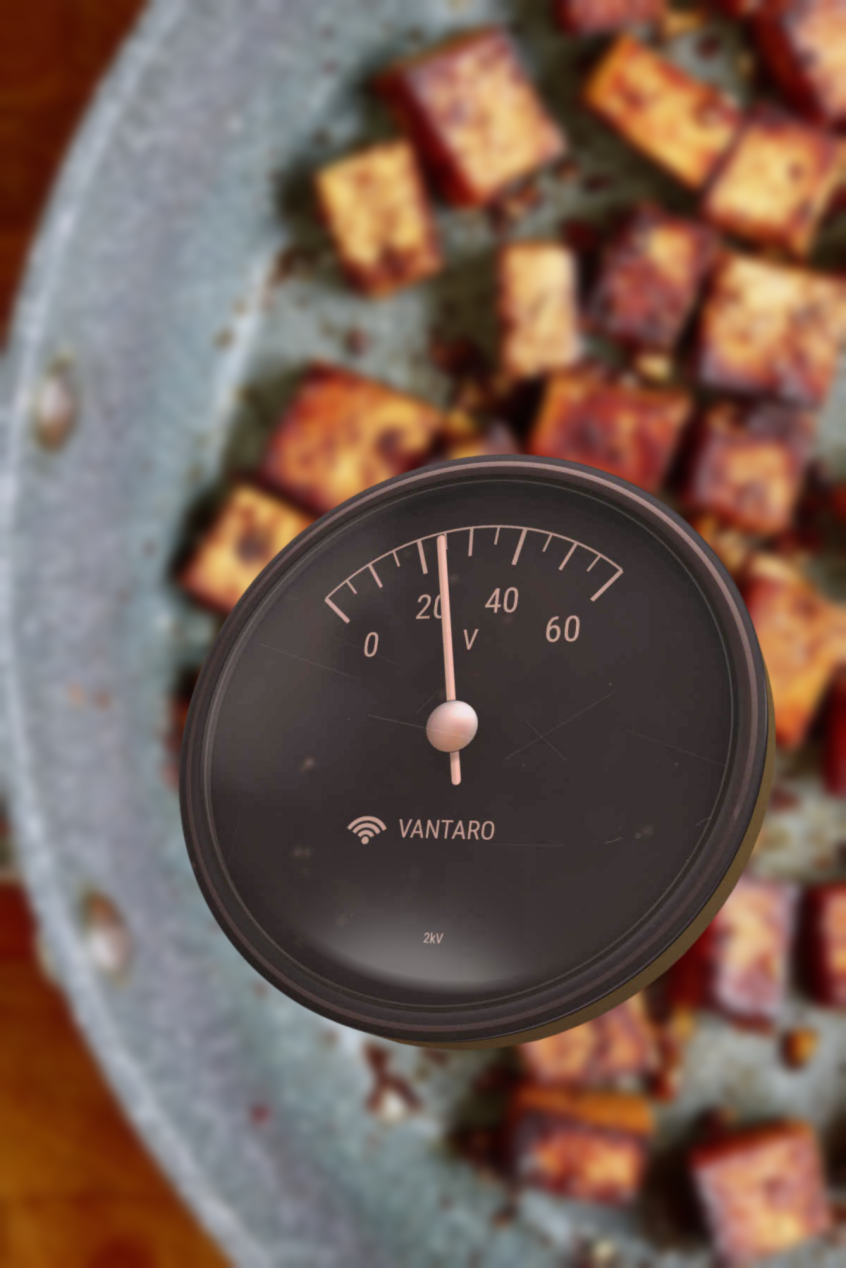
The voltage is {"value": 25, "unit": "V"}
